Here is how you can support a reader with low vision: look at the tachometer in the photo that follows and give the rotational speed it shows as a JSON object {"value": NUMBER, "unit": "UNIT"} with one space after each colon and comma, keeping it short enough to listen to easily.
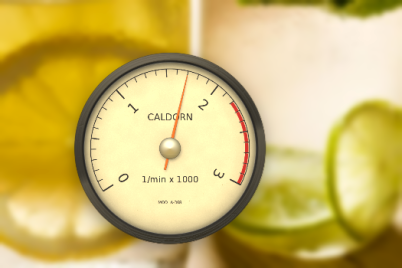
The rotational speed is {"value": 1700, "unit": "rpm"}
